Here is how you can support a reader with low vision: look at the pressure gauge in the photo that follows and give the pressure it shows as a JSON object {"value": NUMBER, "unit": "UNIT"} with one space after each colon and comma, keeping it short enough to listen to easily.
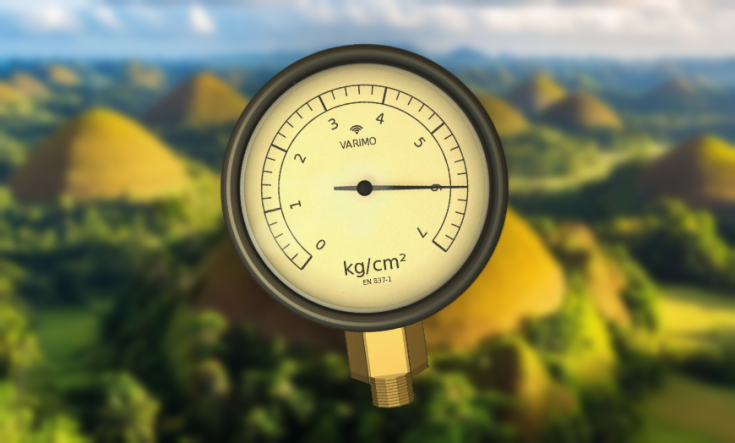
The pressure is {"value": 6, "unit": "kg/cm²"}
